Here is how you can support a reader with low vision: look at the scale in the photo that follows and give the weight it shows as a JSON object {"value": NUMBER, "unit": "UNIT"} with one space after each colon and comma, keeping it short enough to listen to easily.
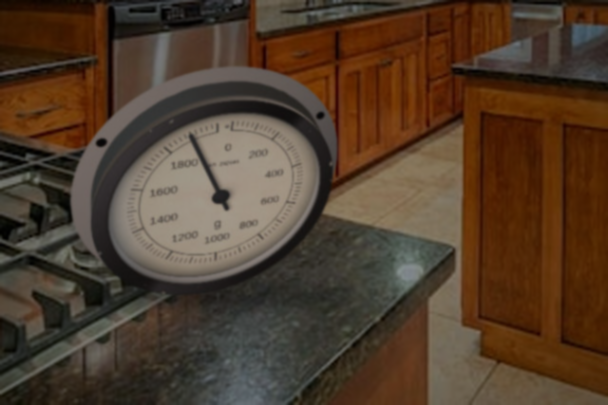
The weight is {"value": 1900, "unit": "g"}
